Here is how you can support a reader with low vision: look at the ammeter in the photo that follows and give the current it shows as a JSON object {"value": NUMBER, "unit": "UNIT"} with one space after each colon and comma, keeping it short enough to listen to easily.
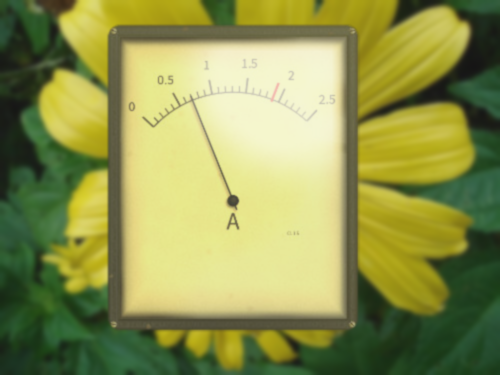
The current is {"value": 0.7, "unit": "A"}
